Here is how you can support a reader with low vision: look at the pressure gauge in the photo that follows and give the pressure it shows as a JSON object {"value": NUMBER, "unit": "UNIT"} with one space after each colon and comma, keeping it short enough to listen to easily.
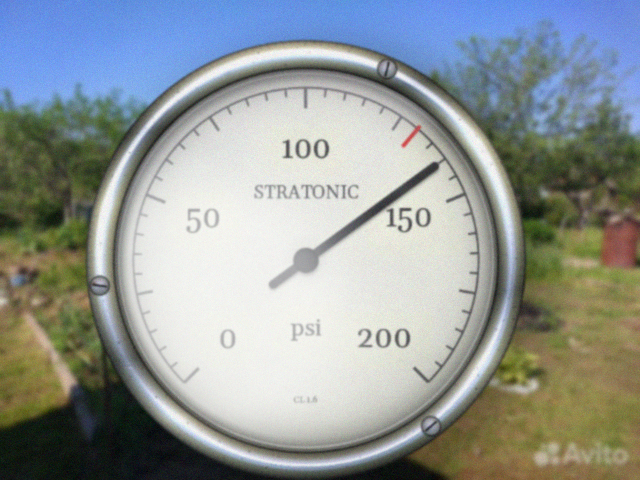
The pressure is {"value": 140, "unit": "psi"}
